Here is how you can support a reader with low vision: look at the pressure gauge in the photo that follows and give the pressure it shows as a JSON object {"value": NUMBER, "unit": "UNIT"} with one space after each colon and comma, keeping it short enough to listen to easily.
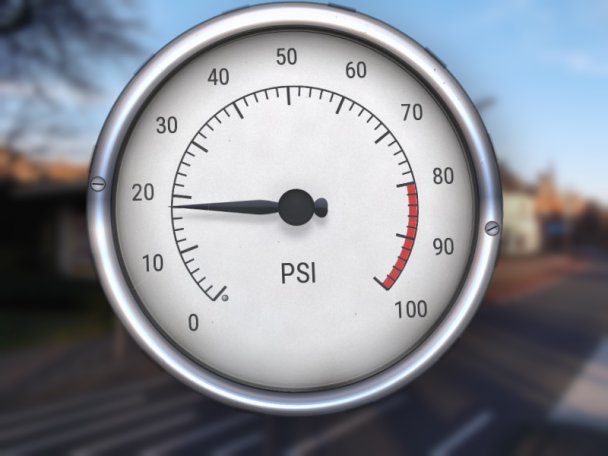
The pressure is {"value": 18, "unit": "psi"}
